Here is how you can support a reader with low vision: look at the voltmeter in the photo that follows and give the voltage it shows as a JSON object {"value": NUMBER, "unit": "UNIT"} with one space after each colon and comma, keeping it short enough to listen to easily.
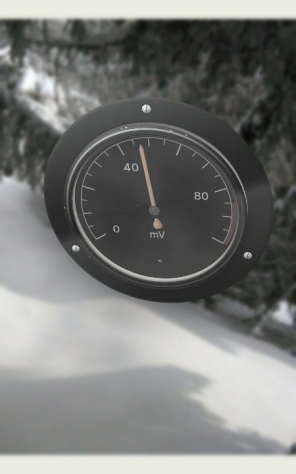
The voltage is {"value": 47.5, "unit": "mV"}
